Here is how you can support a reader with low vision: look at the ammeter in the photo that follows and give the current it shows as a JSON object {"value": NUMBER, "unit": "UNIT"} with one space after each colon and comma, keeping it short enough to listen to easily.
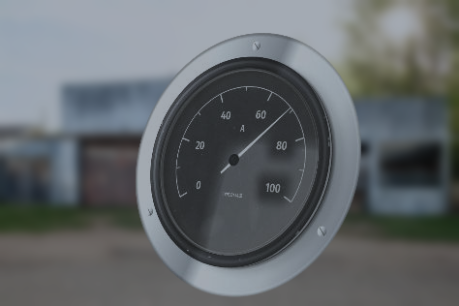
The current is {"value": 70, "unit": "A"}
